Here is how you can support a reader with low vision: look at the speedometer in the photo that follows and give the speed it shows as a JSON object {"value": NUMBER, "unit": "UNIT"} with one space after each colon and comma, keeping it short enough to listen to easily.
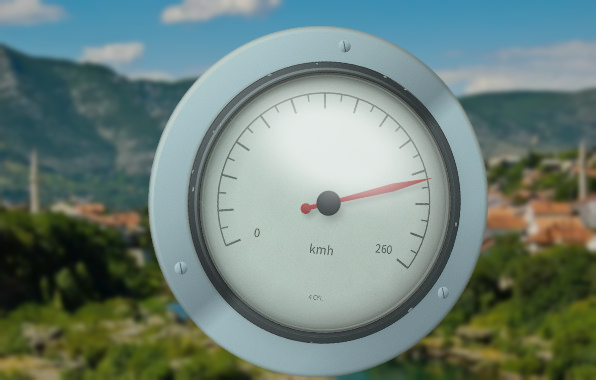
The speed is {"value": 205, "unit": "km/h"}
